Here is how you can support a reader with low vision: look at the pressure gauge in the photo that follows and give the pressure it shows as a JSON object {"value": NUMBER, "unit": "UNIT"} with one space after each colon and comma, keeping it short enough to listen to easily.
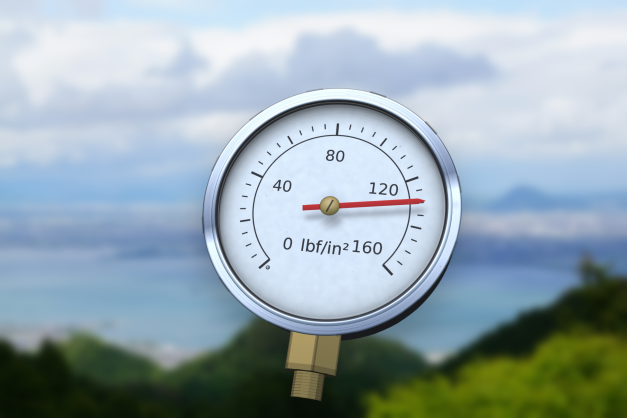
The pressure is {"value": 130, "unit": "psi"}
